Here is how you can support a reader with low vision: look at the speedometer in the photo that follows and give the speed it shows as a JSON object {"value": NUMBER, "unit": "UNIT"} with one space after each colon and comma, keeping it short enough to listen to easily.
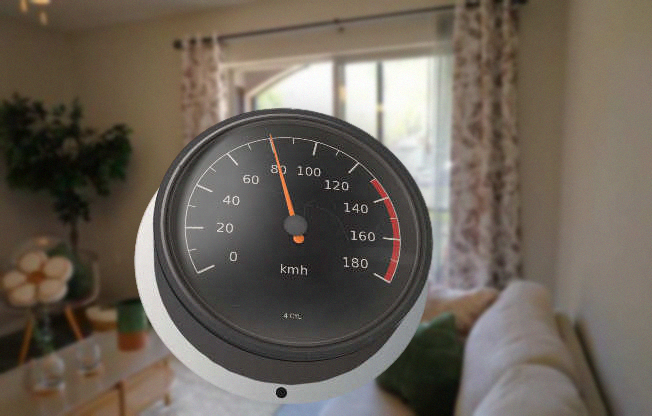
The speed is {"value": 80, "unit": "km/h"}
